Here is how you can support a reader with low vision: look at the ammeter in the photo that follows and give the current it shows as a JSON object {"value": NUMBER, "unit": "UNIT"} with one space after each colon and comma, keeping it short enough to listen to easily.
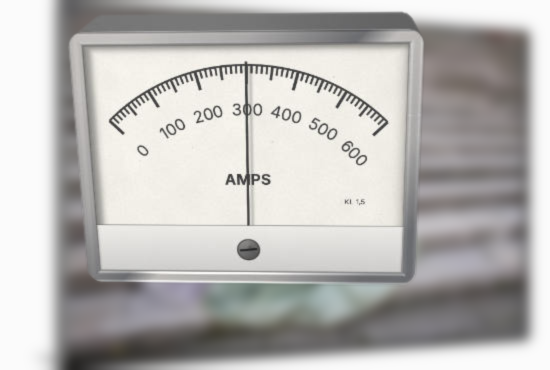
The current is {"value": 300, "unit": "A"}
